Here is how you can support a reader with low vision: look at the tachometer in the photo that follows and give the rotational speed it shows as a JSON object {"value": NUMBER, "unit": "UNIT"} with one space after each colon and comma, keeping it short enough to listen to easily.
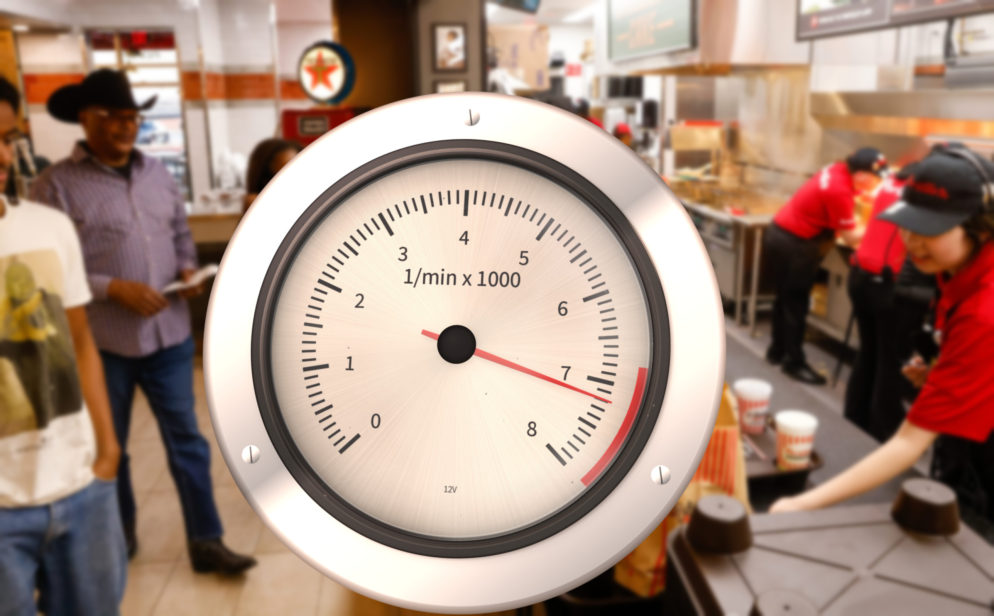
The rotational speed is {"value": 7200, "unit": "rpm"}
